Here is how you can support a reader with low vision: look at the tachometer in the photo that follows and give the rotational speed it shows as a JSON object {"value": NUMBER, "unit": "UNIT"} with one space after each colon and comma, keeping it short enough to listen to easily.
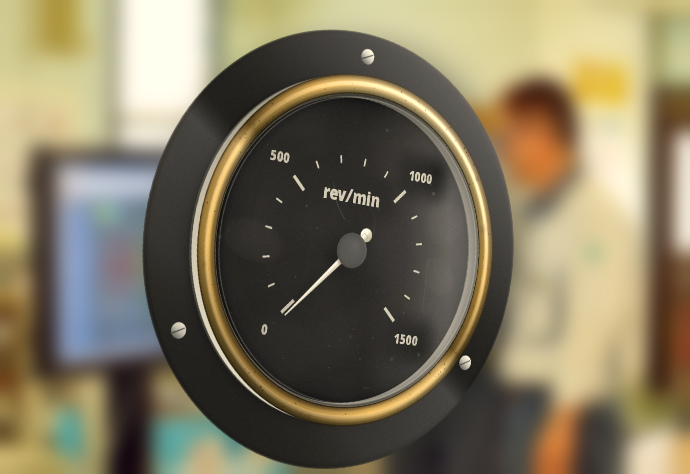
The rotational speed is {"value": 0, "unit": "rpm"}
